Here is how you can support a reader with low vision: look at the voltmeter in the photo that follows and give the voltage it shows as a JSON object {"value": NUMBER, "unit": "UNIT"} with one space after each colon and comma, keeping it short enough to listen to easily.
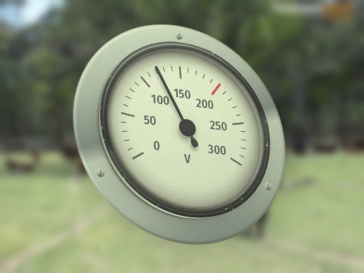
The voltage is {"value": 120, "unit": "V"}
